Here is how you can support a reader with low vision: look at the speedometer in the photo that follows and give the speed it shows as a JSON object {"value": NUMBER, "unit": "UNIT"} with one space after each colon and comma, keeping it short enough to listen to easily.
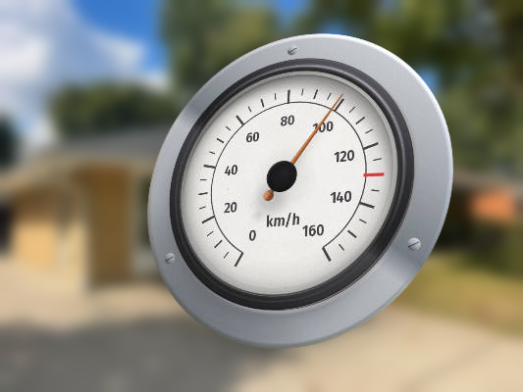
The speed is {"value": 100, "unit": "km/h"}
